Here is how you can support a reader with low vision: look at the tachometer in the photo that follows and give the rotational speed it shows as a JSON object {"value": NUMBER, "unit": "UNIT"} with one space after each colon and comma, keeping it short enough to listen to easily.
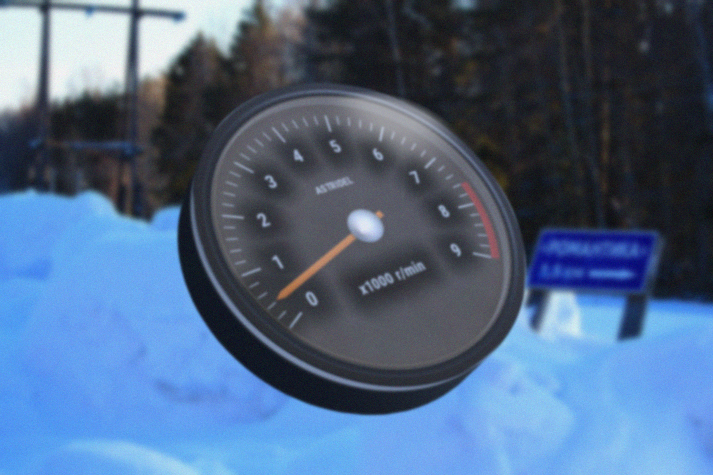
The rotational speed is {"value": 400, "unit": "rpm"}
